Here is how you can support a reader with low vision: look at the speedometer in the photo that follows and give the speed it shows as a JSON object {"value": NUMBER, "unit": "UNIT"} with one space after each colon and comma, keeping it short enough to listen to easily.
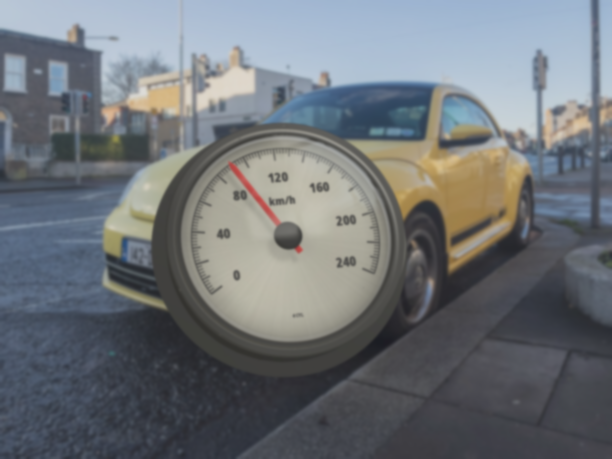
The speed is {"value": 90, "unit": "km/h"}
